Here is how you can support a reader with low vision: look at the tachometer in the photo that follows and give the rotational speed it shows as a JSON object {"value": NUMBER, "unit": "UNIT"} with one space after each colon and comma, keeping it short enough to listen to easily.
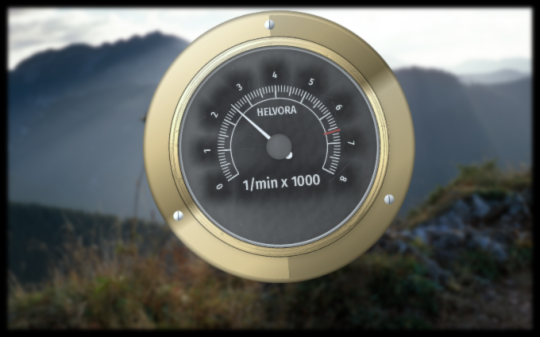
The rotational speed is {"value": 2500, "unit": "rpm"}
